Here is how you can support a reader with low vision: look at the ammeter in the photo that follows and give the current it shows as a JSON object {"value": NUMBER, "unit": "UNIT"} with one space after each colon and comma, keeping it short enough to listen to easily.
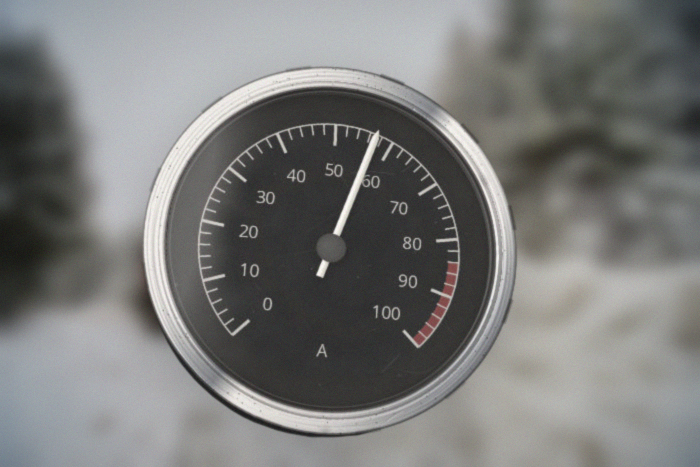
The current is {"value": 57, "unit": "A"}
